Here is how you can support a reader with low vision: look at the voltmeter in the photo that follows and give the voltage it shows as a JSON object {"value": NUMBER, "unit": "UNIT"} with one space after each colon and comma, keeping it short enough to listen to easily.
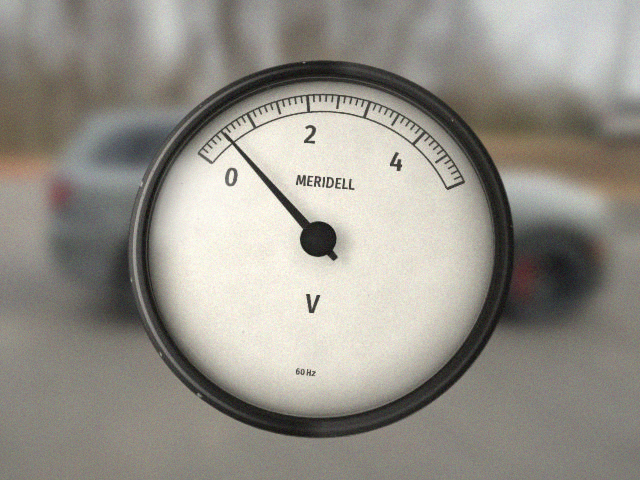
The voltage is {"value": 0.5, "unit": "V"}
